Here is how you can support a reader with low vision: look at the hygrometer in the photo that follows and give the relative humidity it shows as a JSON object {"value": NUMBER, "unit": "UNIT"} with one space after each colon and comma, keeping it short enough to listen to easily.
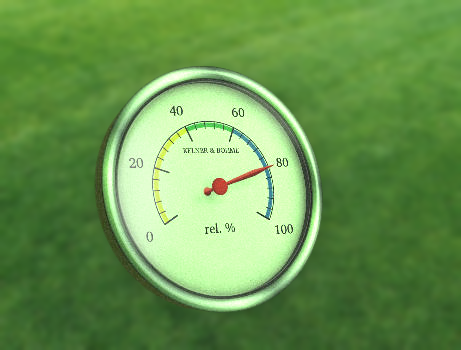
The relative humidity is {"value": 80, "unit": "%"}
